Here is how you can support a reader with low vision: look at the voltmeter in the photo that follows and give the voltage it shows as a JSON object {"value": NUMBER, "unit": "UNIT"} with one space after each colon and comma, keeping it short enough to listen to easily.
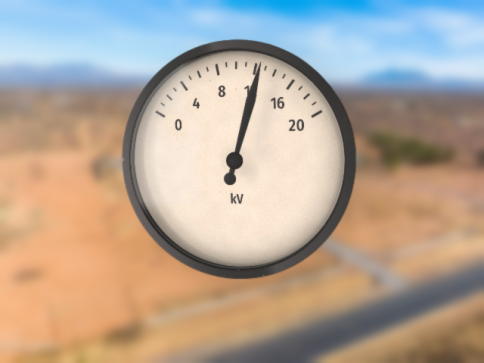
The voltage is {"value": 12.5, "unit": "kV"}
